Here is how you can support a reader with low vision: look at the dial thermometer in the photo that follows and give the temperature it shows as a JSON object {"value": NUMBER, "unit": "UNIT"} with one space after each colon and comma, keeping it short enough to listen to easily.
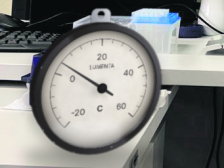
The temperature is {"value": 4, "unit": "°C"}
